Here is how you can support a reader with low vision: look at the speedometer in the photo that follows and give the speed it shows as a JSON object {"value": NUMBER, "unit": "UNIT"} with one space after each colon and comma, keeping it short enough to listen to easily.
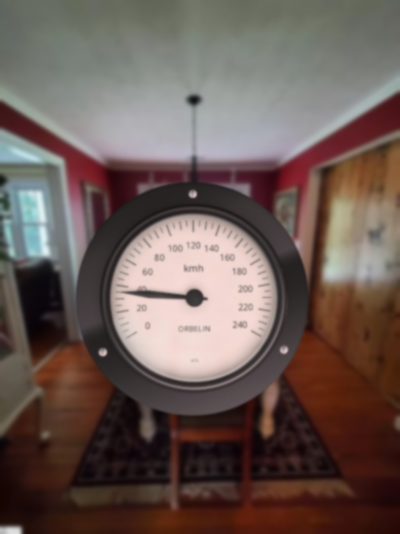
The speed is {"value": 35, "unit": "km/h"}
